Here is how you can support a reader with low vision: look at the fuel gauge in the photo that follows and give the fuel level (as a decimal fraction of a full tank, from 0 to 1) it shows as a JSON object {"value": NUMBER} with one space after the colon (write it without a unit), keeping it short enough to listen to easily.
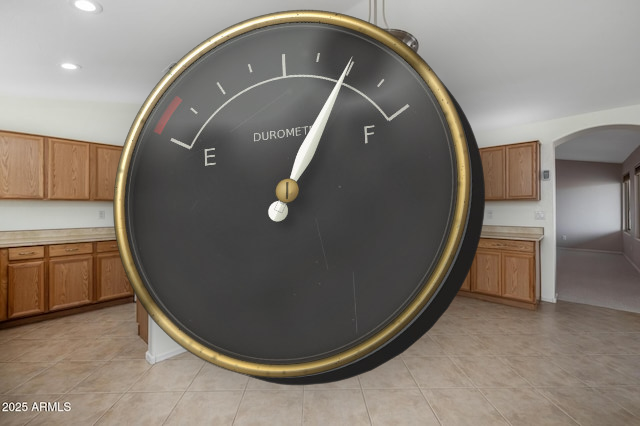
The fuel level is {"value": 0.75}
